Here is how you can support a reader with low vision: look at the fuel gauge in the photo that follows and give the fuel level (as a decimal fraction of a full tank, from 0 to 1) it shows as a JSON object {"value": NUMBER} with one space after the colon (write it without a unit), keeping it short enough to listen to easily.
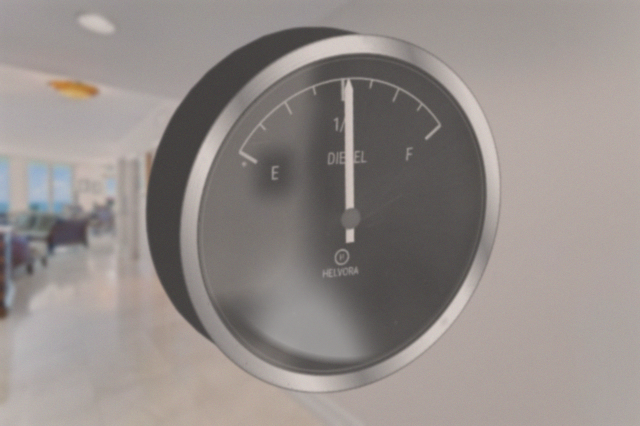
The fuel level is {"value": 0.5}
